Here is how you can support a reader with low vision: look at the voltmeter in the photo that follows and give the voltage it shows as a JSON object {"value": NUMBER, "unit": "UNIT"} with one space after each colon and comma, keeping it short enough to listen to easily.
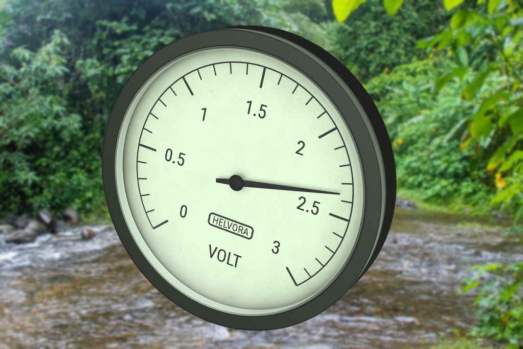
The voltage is {"value": 2.35, "unit": "V"}
